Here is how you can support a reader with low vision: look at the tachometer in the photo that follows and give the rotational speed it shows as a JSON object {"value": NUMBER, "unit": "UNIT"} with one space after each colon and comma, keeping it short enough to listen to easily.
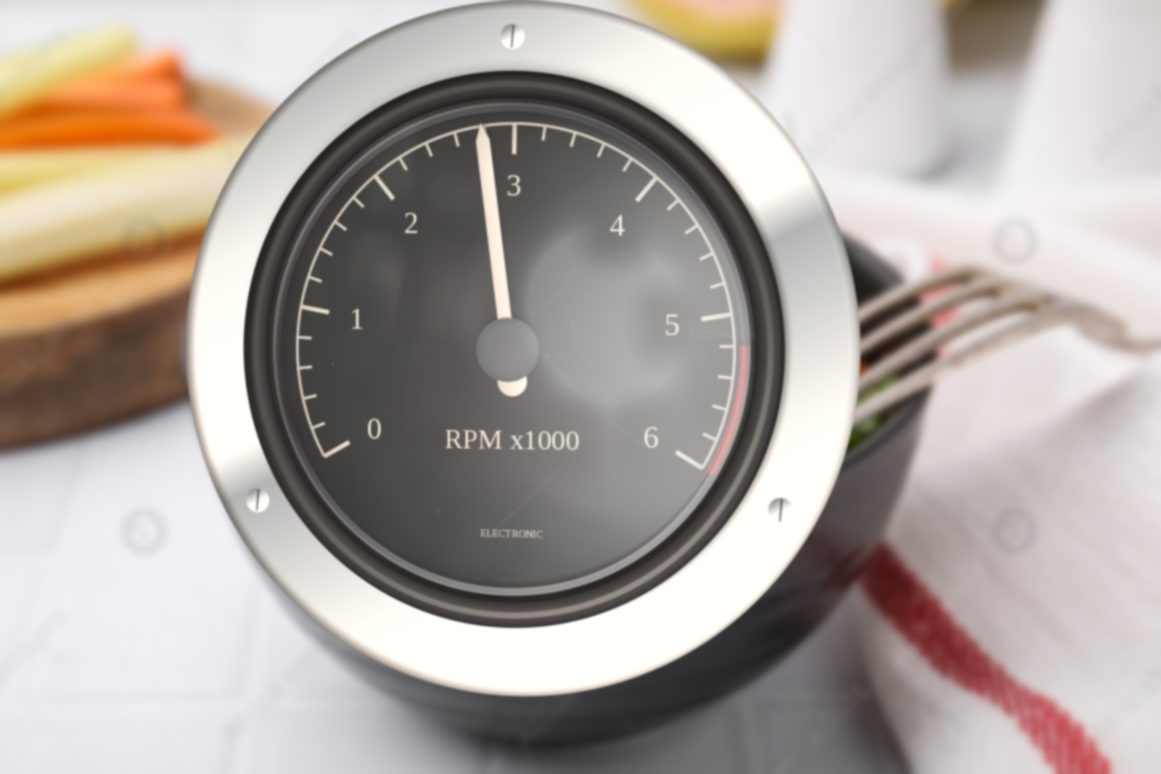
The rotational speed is {"value": 2800, "unit": "rpm"}
